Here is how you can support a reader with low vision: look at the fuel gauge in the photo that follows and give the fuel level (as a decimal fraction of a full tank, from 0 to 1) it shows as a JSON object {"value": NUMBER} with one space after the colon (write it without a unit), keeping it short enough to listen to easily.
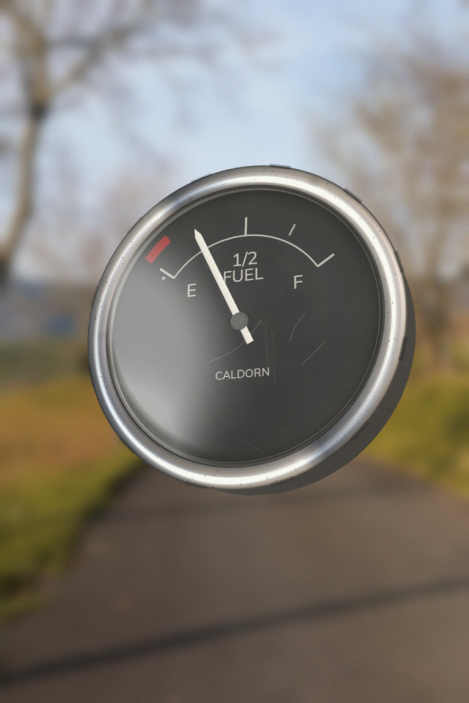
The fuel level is {"value": 0.25}
